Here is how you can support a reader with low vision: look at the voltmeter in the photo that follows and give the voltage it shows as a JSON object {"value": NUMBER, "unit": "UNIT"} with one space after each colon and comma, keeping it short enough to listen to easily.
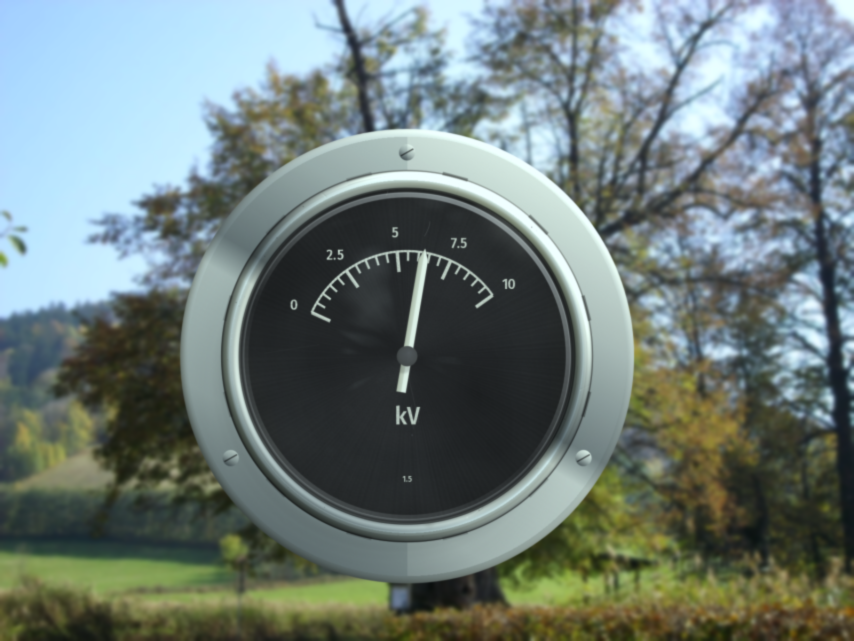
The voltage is {"value": 6.25, "unit": "kV"}
